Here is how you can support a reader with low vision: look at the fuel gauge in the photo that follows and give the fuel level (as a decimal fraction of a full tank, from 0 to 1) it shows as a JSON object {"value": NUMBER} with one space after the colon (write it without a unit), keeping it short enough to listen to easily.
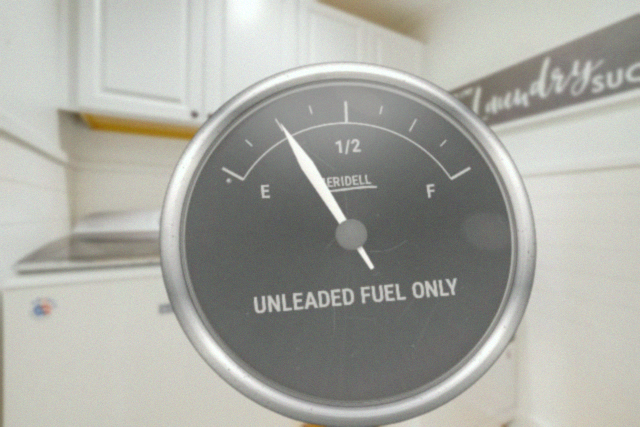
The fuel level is {"value": 0.25}
